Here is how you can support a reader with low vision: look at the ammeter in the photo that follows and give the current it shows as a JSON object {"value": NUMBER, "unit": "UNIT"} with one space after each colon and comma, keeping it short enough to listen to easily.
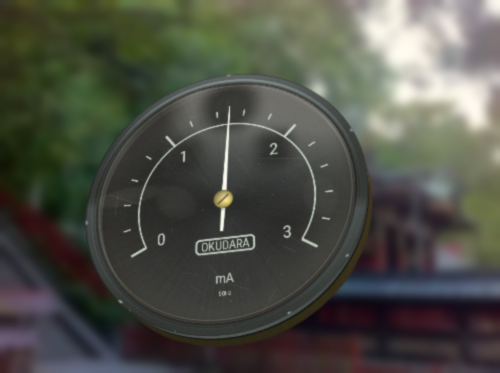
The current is {"value": 1.5, "unit": "mA"}
